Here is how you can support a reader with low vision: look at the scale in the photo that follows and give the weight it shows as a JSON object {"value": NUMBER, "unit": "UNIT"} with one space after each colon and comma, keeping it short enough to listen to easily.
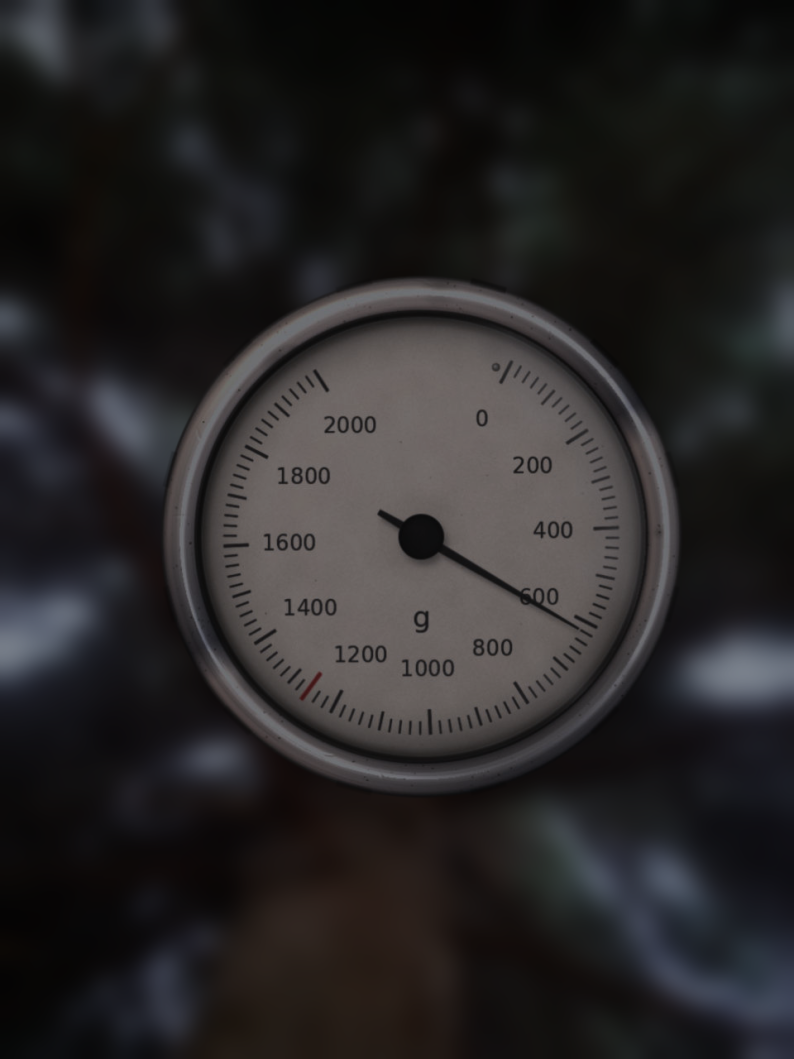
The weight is {"value": 620, "unit": "g"}
